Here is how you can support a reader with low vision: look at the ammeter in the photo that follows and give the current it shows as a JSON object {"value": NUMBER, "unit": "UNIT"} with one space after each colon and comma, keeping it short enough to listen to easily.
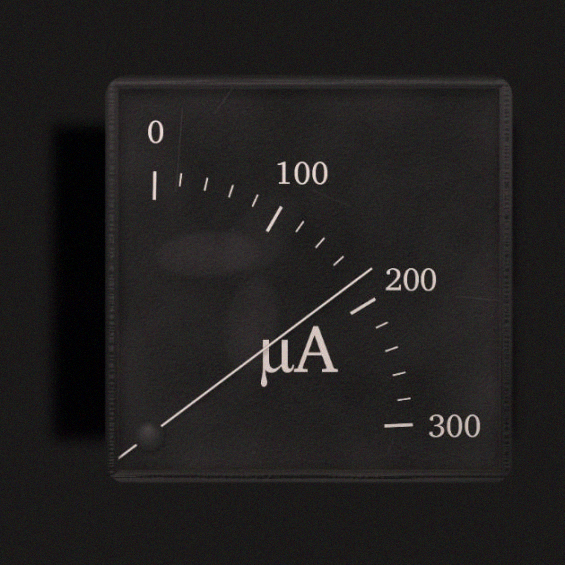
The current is {"value": 180, "unit": "µA"}
